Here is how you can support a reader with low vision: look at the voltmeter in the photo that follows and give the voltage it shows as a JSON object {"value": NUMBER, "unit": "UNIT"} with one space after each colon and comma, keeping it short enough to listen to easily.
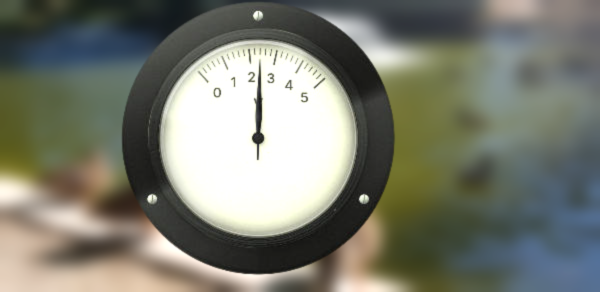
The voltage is {"value": 2.4, "unit": "V"}
